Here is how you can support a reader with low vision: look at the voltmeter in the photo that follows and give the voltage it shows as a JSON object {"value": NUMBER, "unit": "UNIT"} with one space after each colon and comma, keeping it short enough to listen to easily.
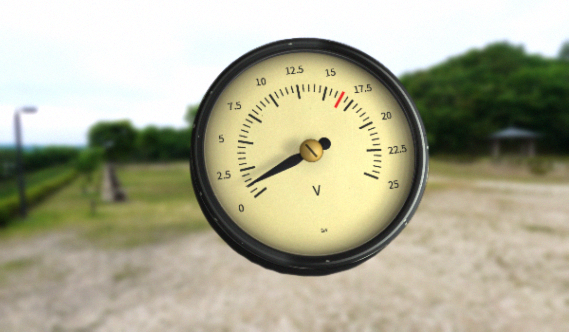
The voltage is {"value": 1, "unit": "V"}
